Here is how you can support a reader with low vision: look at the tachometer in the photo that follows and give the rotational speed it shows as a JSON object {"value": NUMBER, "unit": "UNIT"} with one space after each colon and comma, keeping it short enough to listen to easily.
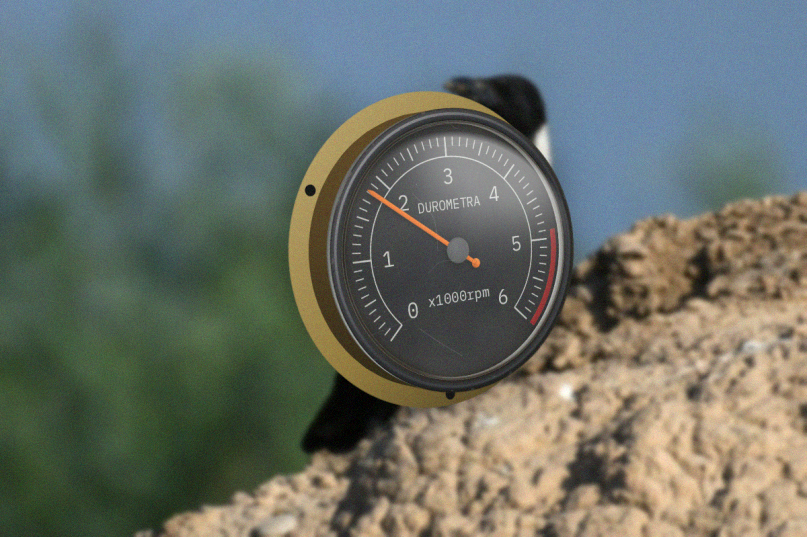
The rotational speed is {"value": 1800, "unit": "rpm"}
